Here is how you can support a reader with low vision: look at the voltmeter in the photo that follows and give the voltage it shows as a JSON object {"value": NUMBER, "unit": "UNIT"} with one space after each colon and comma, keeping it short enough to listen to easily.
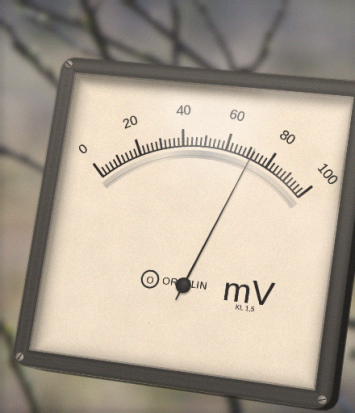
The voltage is {"value": 72, "unit": "mV"}
